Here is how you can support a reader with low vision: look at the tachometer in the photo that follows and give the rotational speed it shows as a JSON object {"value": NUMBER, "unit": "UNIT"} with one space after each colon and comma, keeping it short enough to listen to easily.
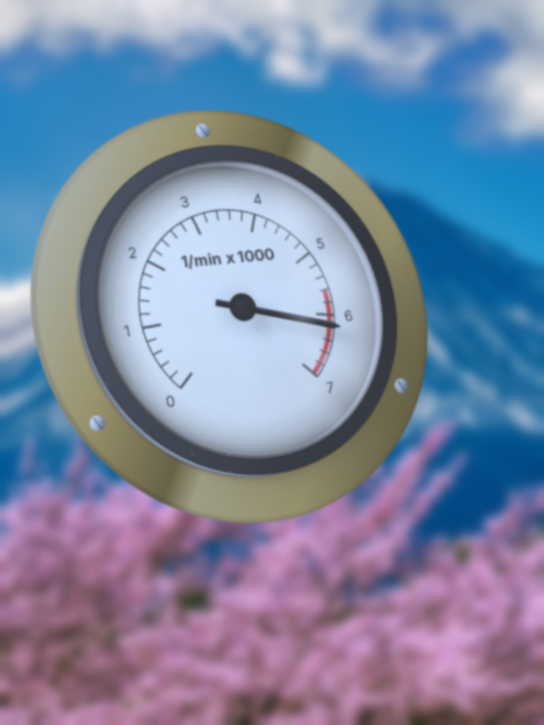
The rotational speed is {"value": 6200, "unit": "rpm"}
